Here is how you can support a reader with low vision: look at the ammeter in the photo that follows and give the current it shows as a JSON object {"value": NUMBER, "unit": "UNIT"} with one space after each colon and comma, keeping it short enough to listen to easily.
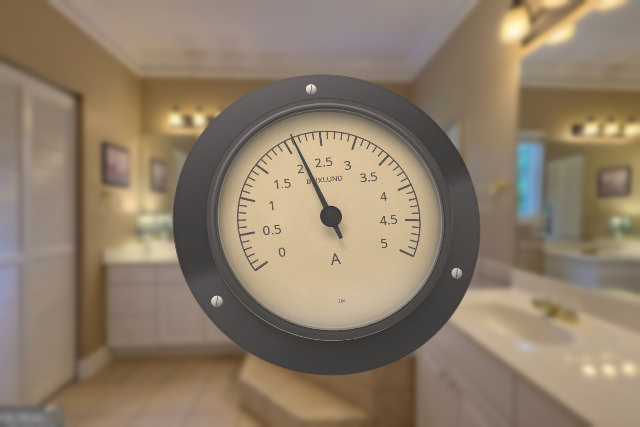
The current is {"value": 2.1, "unit": "A"}
